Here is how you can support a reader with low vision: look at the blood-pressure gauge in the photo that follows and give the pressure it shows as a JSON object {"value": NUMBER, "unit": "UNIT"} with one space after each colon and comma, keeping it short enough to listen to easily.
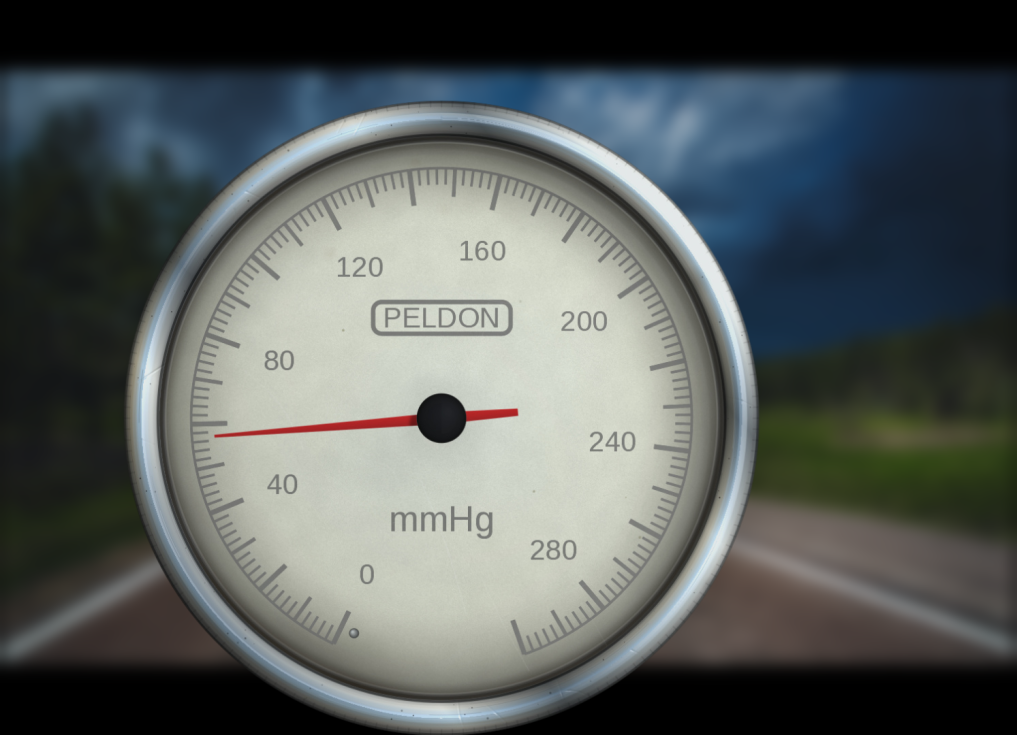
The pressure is {"value": 57, "unit": "mmHg"}
